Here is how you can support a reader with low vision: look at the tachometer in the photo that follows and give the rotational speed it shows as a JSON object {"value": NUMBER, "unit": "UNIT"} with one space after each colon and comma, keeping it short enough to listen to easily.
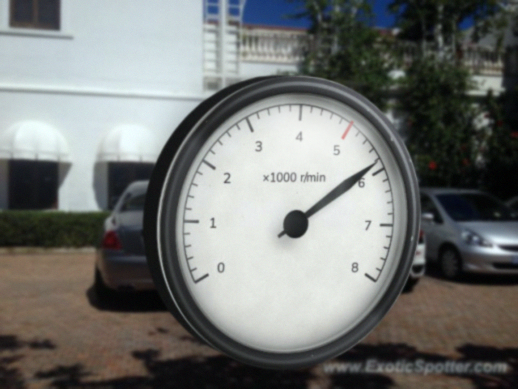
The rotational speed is {"value": 5800, "unit": "rpm"}
